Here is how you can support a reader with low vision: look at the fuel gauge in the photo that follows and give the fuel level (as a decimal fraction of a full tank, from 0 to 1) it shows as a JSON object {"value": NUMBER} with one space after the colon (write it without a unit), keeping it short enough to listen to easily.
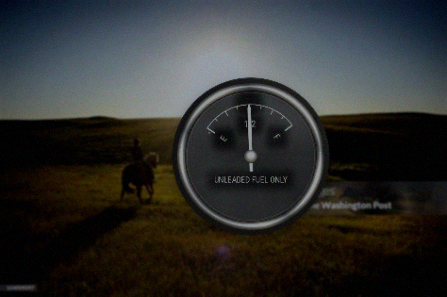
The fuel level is {"value": 0.5}
